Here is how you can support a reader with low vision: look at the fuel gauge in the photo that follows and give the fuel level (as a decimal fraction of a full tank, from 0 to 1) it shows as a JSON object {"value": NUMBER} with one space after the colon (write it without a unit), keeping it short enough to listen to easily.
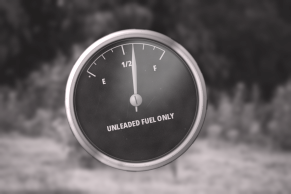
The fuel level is {"value": 0.625}
